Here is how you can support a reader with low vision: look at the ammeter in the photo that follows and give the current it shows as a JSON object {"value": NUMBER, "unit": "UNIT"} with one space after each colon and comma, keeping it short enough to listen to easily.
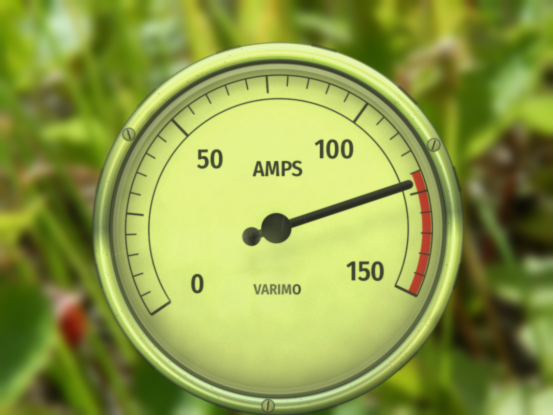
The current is {"value": 122.5, "unit": "A"}
